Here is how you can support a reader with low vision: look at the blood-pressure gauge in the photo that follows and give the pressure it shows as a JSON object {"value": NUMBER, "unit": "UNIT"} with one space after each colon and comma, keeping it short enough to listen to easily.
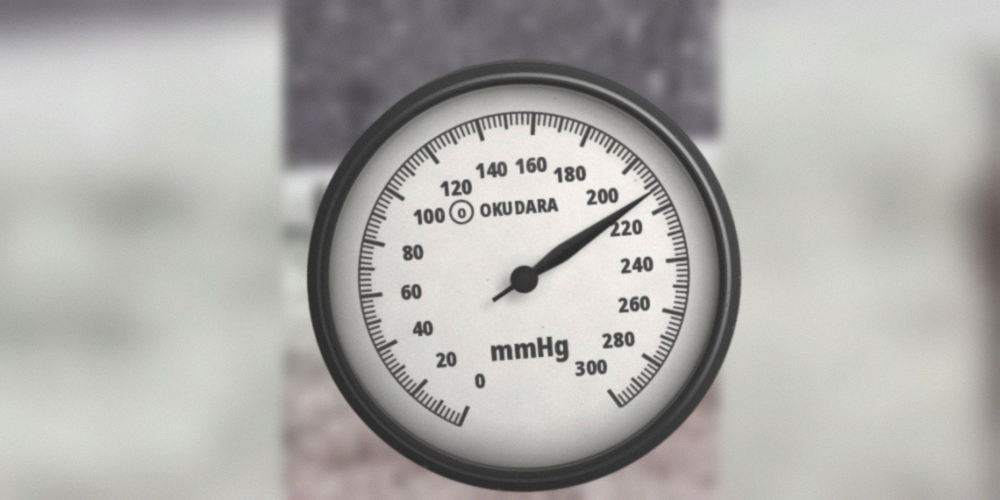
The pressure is {"value": 212, "unit": "mmHg"}
